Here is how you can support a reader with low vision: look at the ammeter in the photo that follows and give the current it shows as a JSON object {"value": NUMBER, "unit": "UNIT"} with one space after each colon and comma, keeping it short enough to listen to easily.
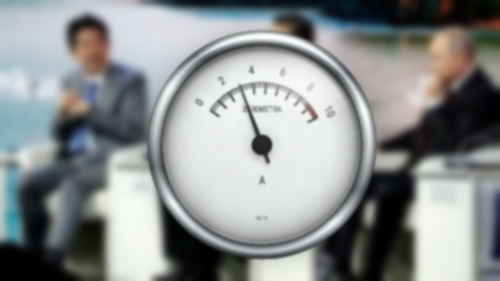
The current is {"value": 3, "unit": "A"}
